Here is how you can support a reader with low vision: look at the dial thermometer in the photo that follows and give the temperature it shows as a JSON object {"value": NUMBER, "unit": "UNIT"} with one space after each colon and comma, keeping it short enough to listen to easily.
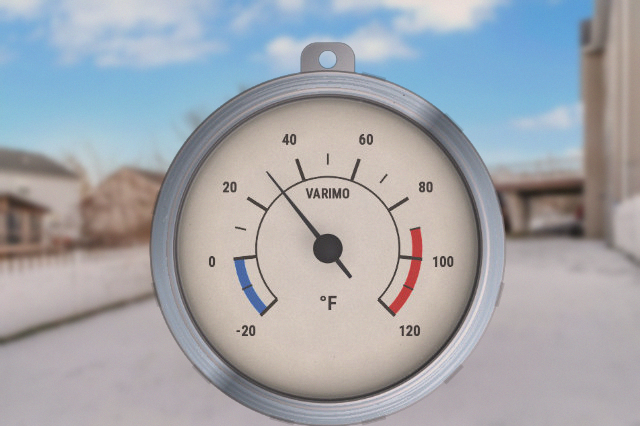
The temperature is {"value": 30, "unit": "°F"}
